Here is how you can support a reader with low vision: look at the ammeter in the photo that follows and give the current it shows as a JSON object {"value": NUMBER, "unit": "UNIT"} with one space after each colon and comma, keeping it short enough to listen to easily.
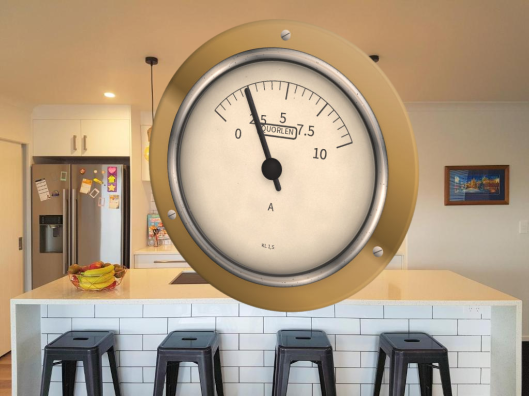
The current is {"value": 2.5, "unit": "A"}
